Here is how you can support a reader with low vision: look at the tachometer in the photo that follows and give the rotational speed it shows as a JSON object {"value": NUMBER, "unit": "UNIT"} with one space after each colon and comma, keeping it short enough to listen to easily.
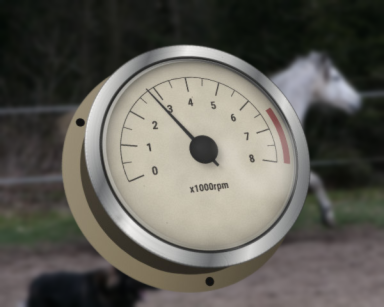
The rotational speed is {"value": 2750, "unit": "rpm"}
